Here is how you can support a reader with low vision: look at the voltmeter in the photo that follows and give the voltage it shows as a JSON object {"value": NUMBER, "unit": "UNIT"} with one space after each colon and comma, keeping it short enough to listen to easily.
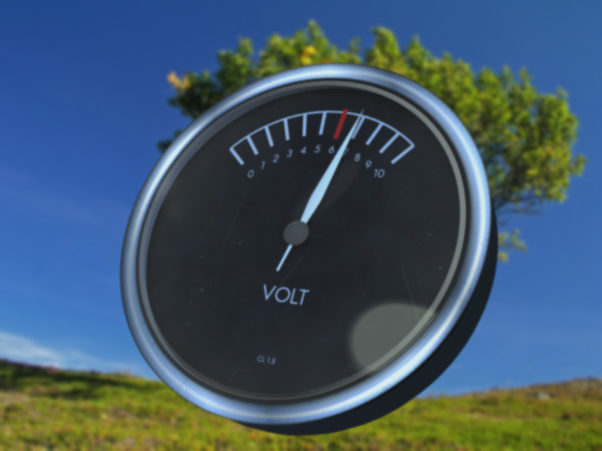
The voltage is {"value": 7, "unit": "V"}
